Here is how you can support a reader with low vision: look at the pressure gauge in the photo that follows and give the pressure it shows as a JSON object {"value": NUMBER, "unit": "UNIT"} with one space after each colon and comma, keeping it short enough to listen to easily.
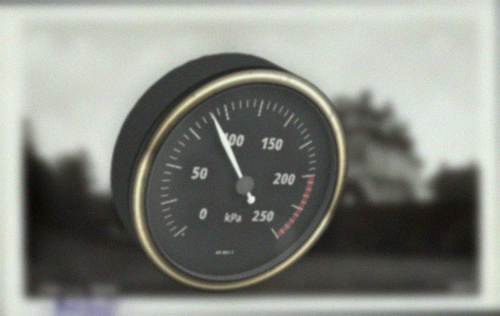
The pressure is {"value": 90, "unit": "kPa"}
